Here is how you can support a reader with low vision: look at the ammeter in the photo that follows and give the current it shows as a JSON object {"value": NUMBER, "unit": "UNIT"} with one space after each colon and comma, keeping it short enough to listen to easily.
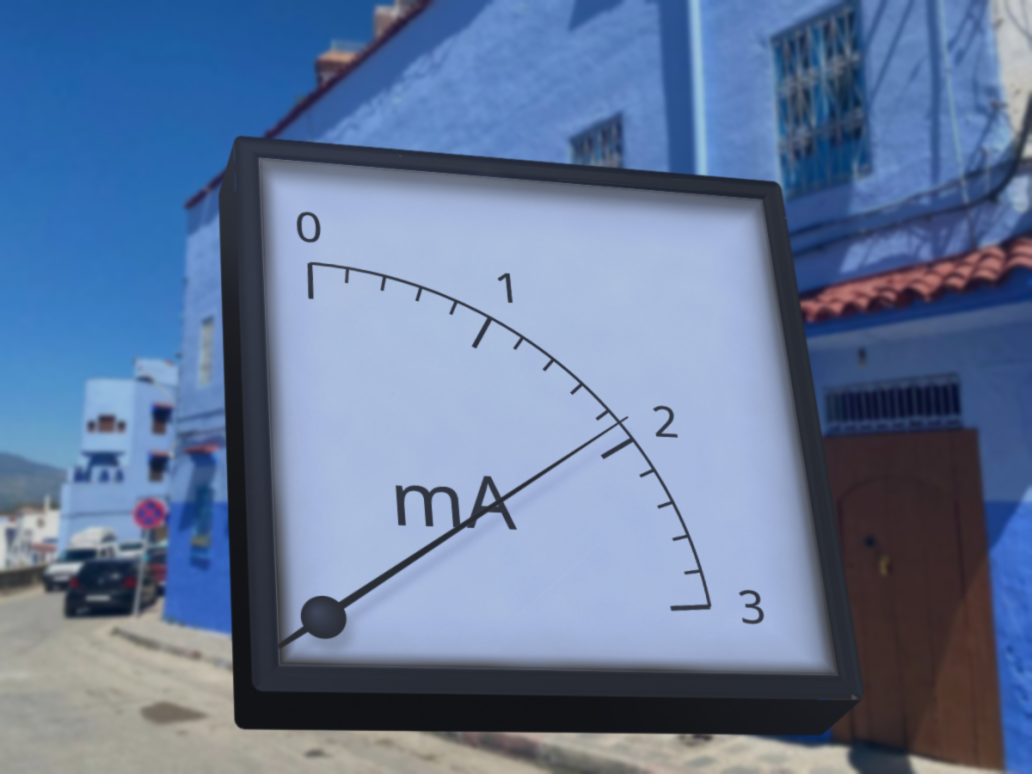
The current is {"value": 1.9, "unit": "mA"}
